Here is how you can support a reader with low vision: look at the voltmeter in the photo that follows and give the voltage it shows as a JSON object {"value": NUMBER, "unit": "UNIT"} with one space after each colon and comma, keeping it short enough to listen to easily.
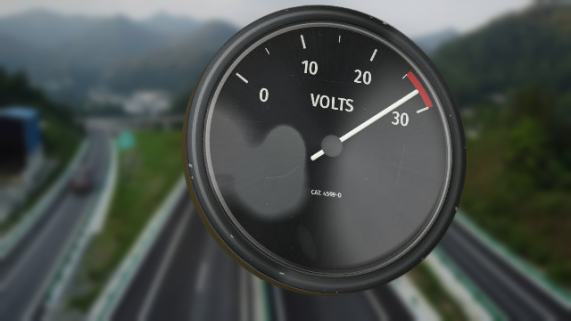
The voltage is {"value": 27.5, "unit": "V"}
